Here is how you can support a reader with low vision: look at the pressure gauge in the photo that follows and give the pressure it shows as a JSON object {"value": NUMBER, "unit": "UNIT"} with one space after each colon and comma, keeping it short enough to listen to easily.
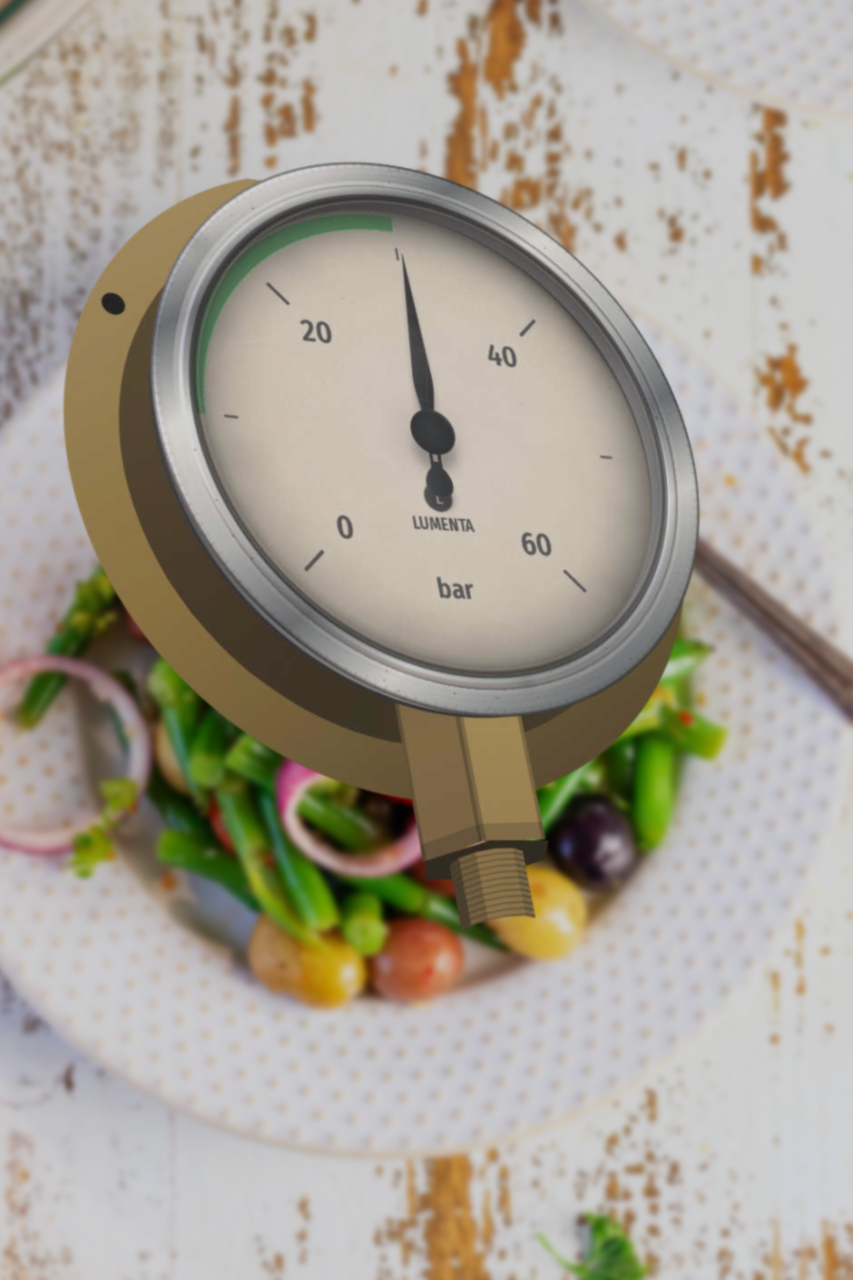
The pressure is {"value": 30, "unit": "bar"}
